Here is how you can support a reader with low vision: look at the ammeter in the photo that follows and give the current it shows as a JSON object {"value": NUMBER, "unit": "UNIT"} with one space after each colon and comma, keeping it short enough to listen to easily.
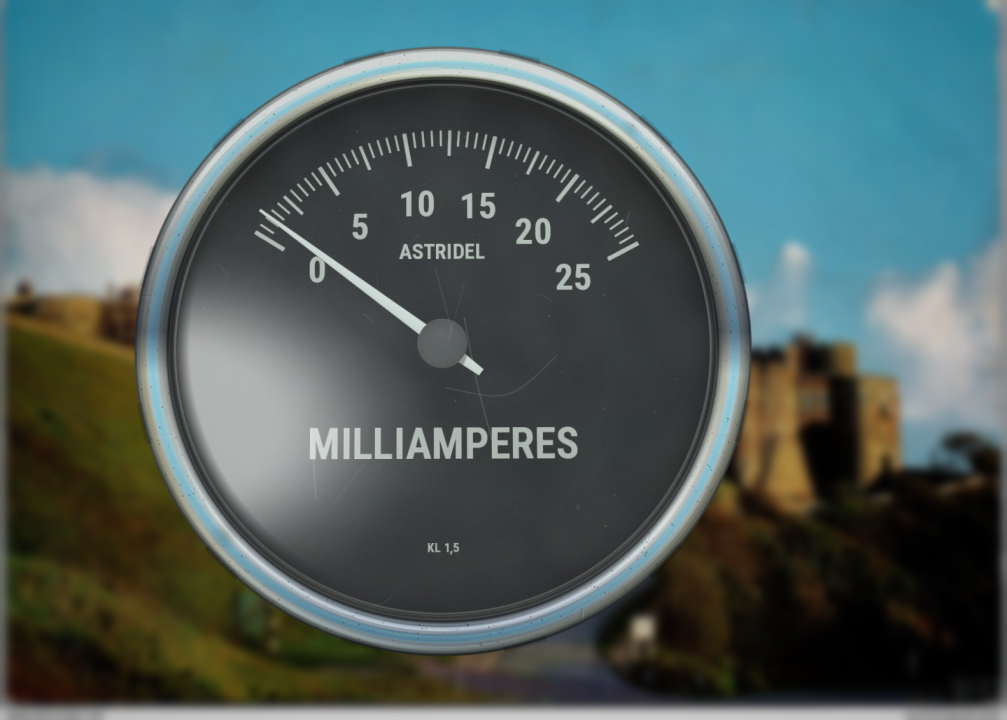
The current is {"value": 1, "unit": "mA"}
